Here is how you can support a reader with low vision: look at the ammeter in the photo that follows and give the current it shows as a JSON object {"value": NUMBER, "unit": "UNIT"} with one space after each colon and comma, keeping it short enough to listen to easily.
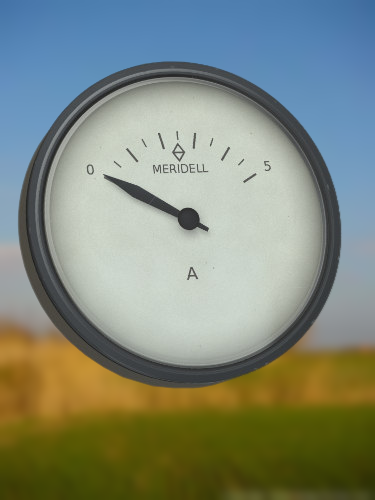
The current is {"value": 0, "unit": "A"}
